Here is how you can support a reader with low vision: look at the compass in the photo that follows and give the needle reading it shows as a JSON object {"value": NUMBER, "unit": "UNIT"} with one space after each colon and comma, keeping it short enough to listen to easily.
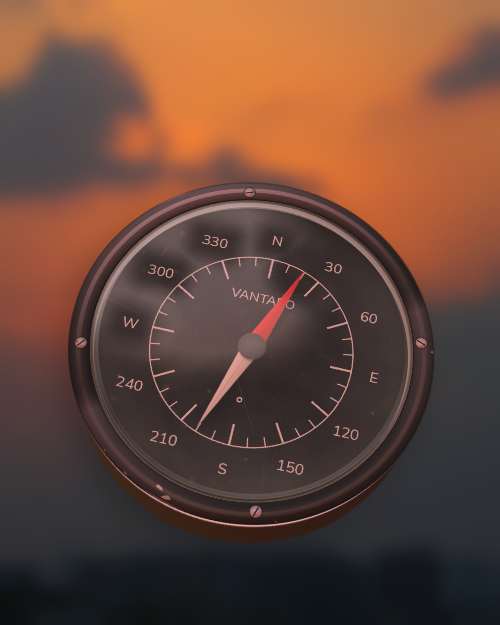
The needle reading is {"value": 20, "unit": "°"}
